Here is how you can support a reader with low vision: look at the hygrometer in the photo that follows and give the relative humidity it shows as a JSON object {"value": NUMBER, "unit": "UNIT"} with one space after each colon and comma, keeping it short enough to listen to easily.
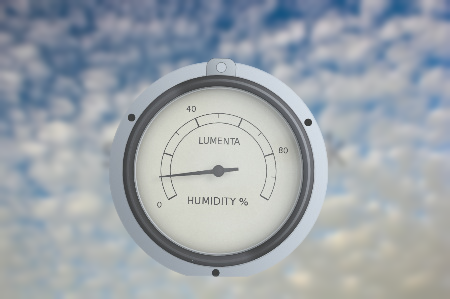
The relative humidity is {"value": 10, "unit": "%"}
